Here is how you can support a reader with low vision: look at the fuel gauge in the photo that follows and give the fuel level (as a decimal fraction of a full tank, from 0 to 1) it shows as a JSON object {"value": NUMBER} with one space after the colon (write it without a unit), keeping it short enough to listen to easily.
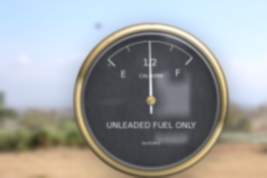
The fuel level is {"value": 0.5}
